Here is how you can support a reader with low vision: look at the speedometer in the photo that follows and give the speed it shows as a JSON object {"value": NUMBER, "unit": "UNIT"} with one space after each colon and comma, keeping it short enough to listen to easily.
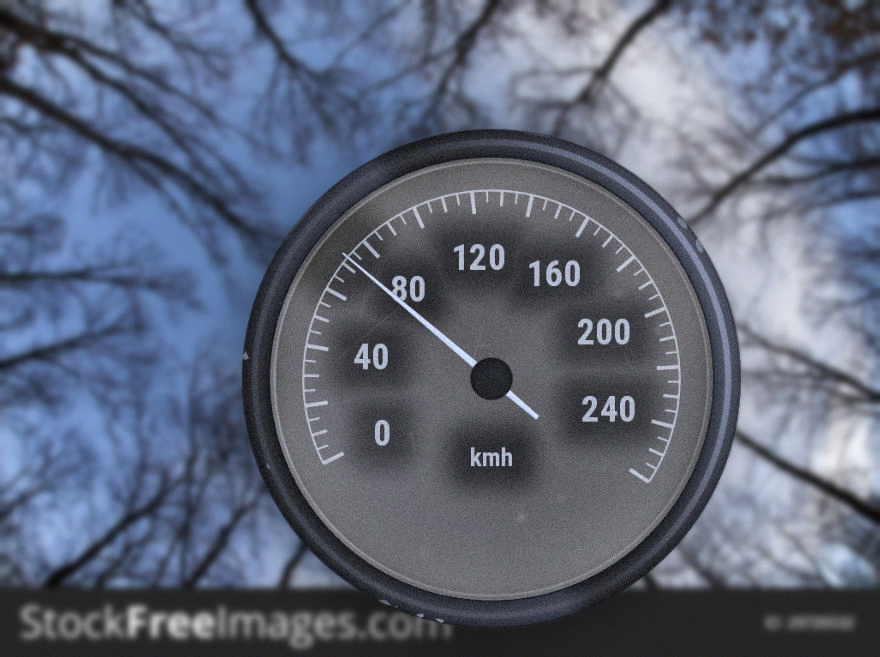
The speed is {"value": 72.5, "unit": "km/h"}
